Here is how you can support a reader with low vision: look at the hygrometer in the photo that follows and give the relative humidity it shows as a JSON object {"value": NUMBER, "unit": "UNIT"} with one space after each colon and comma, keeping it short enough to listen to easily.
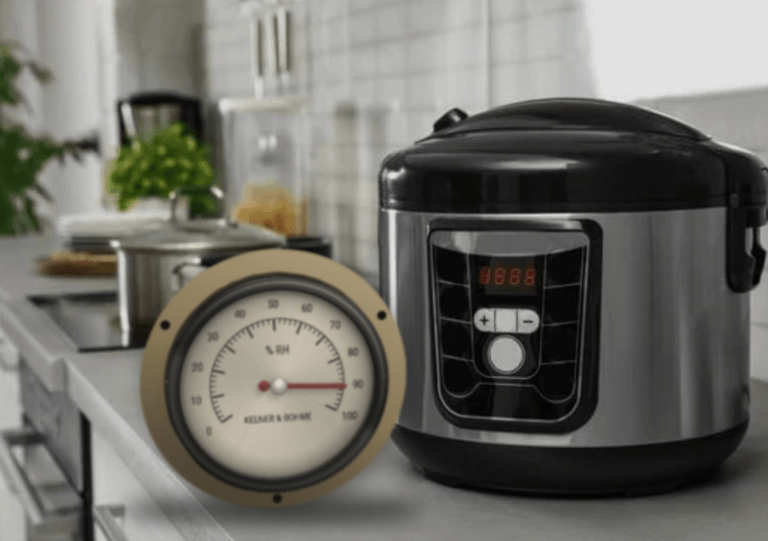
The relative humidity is {"value": 90, "unit": "%"}
